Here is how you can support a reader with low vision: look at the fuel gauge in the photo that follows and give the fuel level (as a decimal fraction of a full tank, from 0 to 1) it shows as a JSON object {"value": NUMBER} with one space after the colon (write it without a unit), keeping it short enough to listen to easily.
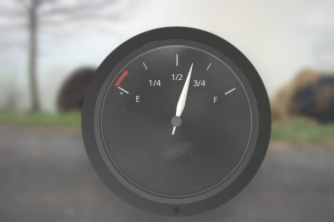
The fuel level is {"value": 0.625}
